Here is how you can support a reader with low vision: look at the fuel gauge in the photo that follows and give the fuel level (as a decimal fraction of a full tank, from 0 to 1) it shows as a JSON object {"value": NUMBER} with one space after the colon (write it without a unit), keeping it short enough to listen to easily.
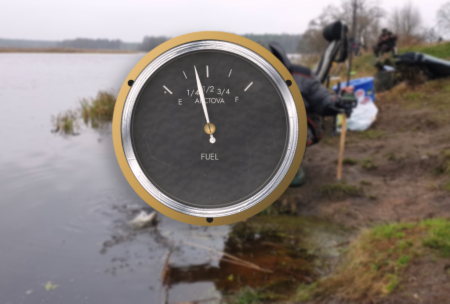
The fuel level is {"value": 0.375}
